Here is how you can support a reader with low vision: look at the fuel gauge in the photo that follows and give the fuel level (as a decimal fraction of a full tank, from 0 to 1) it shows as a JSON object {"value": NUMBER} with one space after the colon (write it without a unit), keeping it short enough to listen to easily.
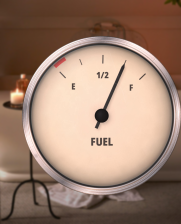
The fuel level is {"value": 0.75}
